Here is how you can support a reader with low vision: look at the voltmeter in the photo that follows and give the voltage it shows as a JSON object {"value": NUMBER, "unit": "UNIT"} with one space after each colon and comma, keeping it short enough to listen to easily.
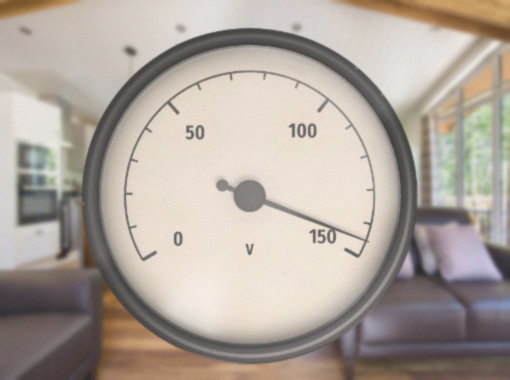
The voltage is {"value": 145, "unit": "V"}
